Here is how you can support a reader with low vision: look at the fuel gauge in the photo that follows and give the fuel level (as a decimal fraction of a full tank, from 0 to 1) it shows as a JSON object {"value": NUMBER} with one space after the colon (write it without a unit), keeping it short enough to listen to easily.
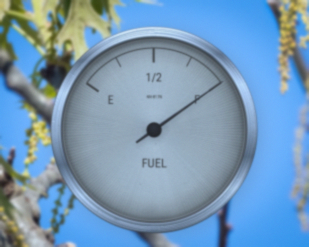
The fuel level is {"value": 1}
